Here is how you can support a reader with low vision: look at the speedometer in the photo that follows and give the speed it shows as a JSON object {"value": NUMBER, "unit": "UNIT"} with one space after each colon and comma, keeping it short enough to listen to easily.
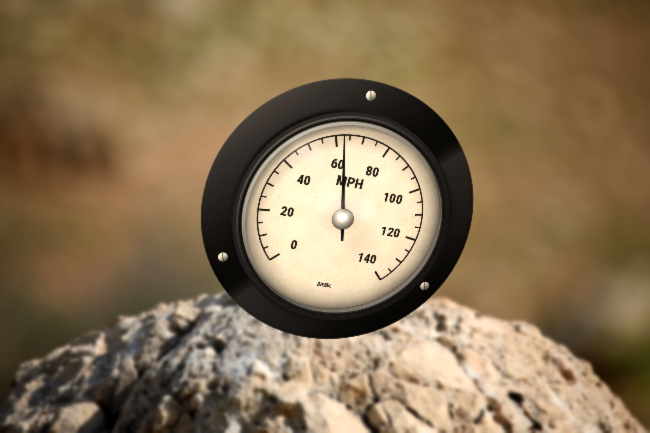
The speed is {"value": 62.5, "unit": "mph"}
